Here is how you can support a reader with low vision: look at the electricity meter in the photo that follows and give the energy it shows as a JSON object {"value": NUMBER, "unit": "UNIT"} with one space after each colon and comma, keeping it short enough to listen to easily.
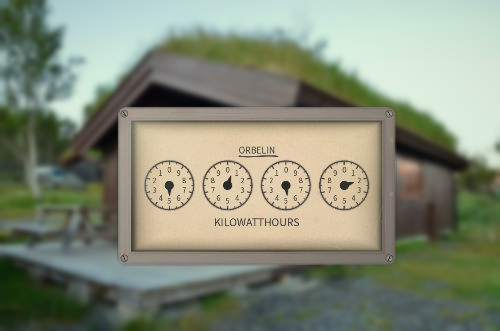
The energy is {"value": 5052, "unit": "kWh"}
